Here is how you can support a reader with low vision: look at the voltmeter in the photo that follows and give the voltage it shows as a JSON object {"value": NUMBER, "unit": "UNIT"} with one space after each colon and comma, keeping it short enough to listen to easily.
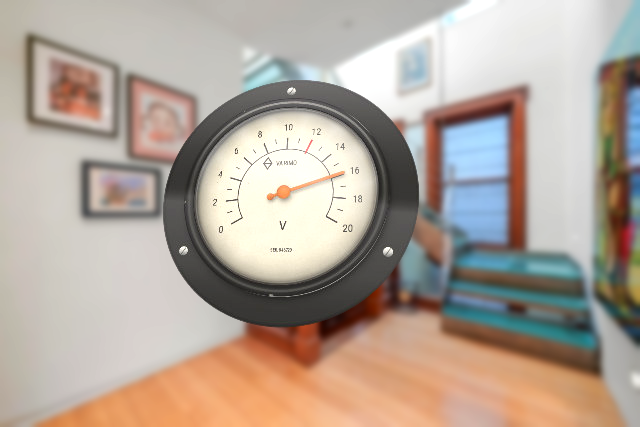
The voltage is {"value": 16, "unit": "V"}
